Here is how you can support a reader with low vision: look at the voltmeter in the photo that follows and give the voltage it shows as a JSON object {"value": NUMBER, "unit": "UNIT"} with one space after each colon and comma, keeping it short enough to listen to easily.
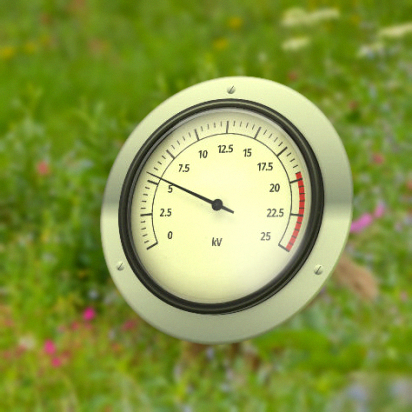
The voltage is {"value": 5.5, "unit": "kV"}
